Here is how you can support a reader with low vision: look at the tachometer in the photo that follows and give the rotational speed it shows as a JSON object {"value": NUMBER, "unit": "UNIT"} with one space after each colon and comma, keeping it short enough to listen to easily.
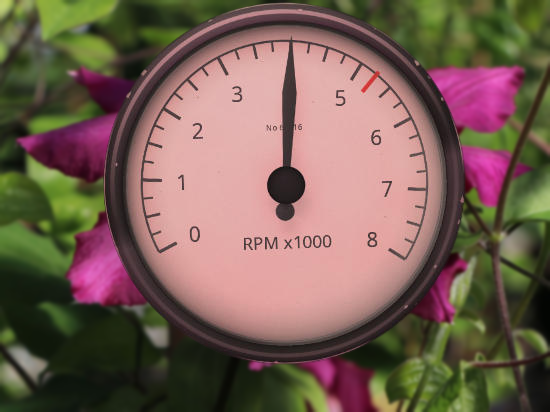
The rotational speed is {"value": 4000, "unit": "rpm"}
